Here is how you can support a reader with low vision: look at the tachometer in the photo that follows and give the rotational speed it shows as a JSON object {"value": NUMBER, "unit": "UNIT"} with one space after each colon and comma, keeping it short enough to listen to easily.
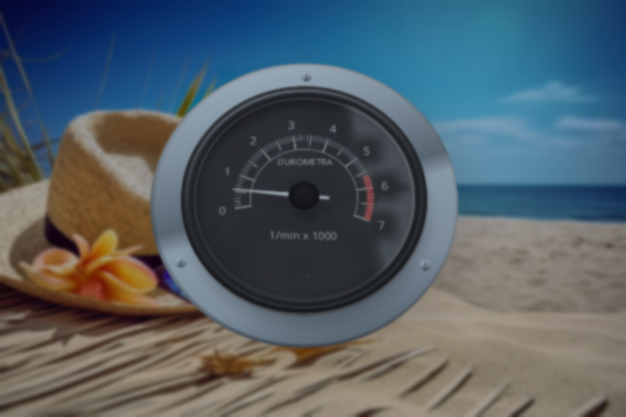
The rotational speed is {"value": 500, "unit": "rpm"}
